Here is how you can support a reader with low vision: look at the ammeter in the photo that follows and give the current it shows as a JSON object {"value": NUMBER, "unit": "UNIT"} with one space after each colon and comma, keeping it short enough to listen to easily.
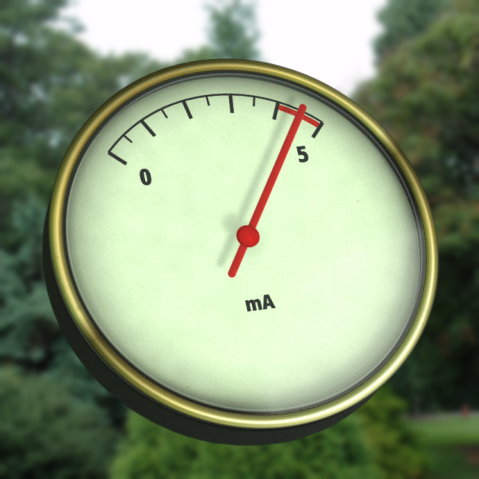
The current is {"value": 4.5, "unit": "mA"}
